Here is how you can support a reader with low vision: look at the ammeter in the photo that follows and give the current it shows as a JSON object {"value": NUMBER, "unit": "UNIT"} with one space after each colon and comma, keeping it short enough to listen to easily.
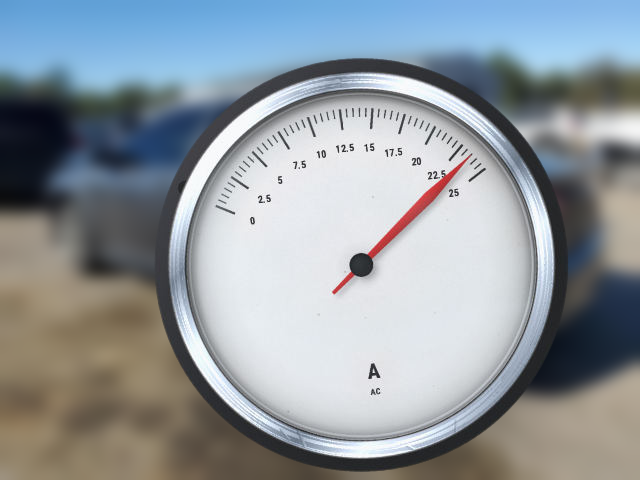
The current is {"value": 23.5, "unit": "A"}
